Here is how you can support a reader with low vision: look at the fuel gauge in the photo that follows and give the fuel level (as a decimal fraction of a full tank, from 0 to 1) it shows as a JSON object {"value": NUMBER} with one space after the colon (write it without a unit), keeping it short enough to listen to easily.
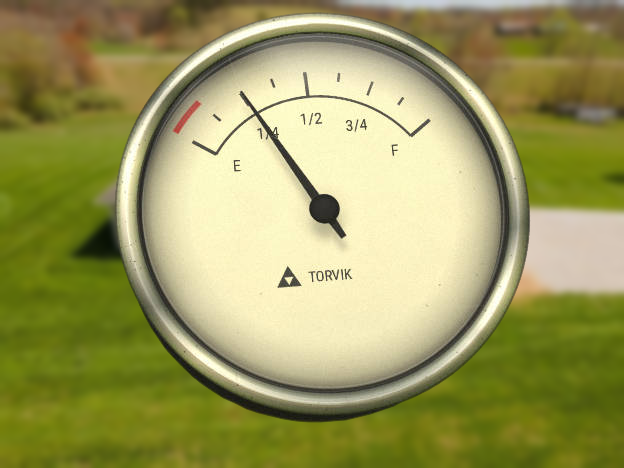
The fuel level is {"value": 0.25}
